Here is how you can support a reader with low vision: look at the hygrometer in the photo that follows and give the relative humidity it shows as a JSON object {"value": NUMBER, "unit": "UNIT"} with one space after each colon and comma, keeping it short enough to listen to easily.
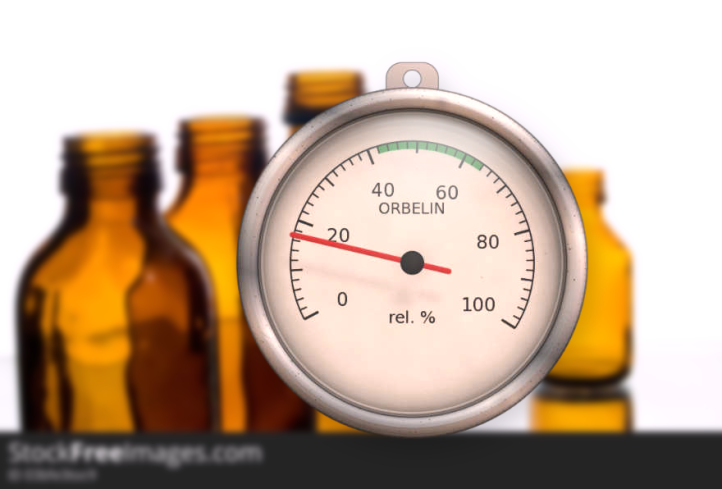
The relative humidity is {"value": 17, "unit": "%"}
